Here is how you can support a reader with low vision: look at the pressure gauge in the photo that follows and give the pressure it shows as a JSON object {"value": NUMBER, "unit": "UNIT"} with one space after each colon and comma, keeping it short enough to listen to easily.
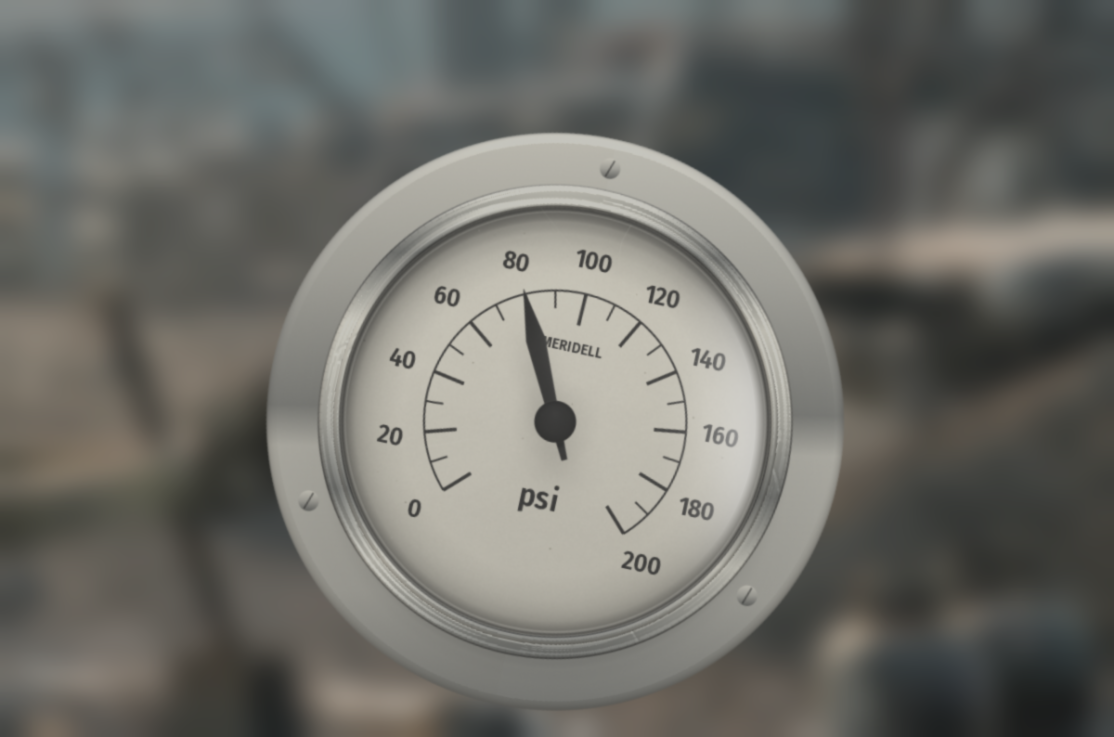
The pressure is {"value": 80, "unit": "psi"}
